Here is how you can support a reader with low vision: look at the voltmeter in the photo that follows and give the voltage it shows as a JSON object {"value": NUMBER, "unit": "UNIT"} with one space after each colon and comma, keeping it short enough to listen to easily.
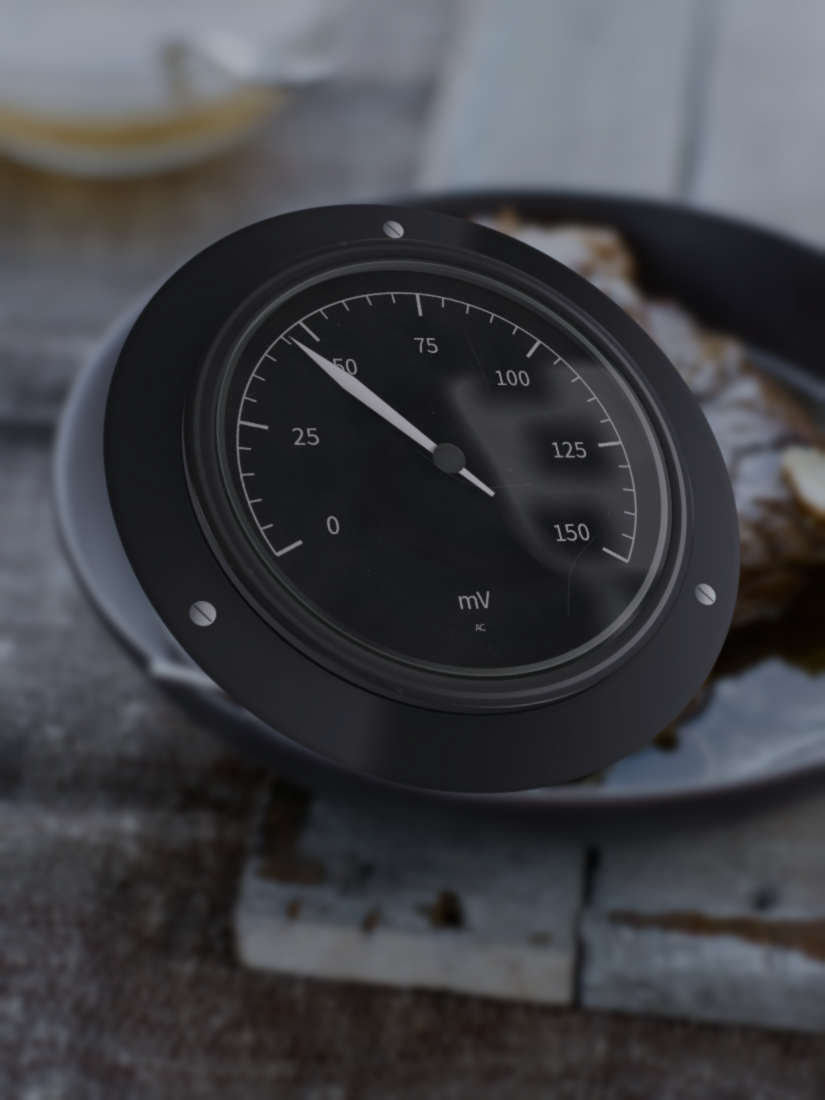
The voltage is {"value": 45, "unit": "mV"}
